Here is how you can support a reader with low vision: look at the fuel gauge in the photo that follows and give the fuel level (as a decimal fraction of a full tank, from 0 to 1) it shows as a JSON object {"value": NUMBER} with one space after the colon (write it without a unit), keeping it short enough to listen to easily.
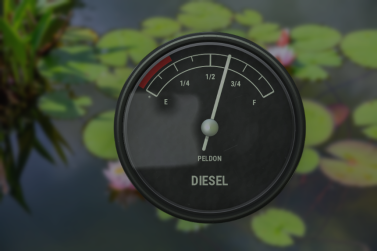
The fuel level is {"value": 0.625}
